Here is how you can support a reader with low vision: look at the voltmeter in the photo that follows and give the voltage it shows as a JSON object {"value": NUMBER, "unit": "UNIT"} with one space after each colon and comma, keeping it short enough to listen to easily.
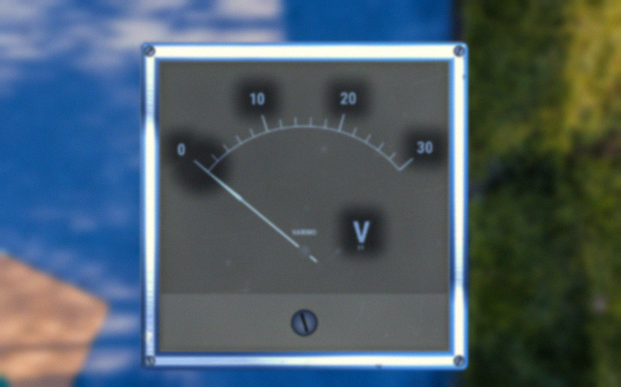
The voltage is {"value": 0, "unit": "V"}
